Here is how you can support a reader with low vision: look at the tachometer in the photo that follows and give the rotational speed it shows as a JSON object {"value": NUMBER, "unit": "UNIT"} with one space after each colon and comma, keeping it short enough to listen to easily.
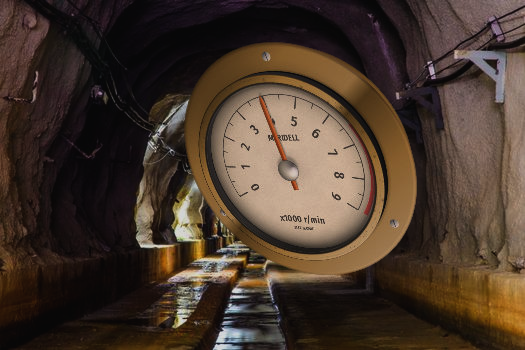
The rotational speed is {"value": 4000, "unit": "rpm"}
